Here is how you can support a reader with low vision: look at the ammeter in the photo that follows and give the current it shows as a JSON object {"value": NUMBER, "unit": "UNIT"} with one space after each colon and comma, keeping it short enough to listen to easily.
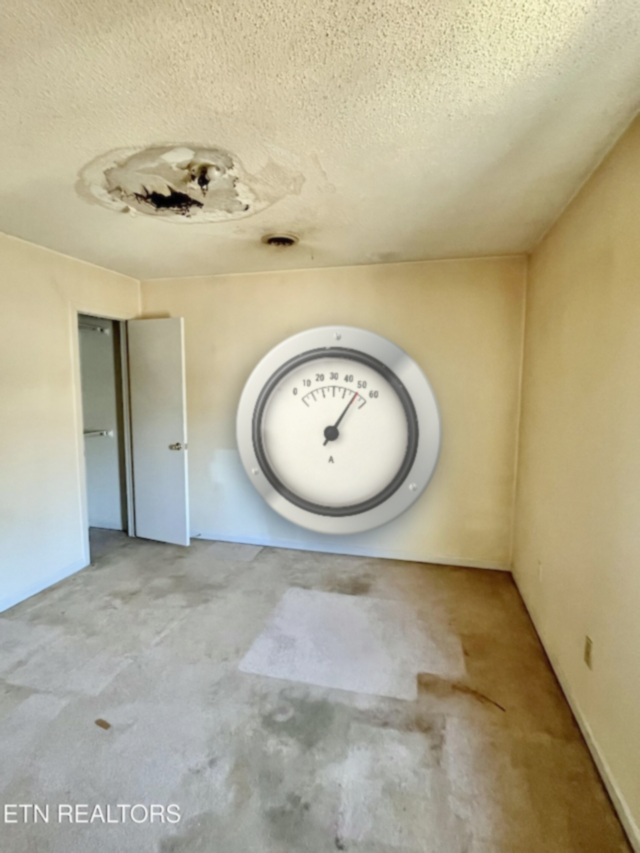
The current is {"value": 50, "unit": "A"}
